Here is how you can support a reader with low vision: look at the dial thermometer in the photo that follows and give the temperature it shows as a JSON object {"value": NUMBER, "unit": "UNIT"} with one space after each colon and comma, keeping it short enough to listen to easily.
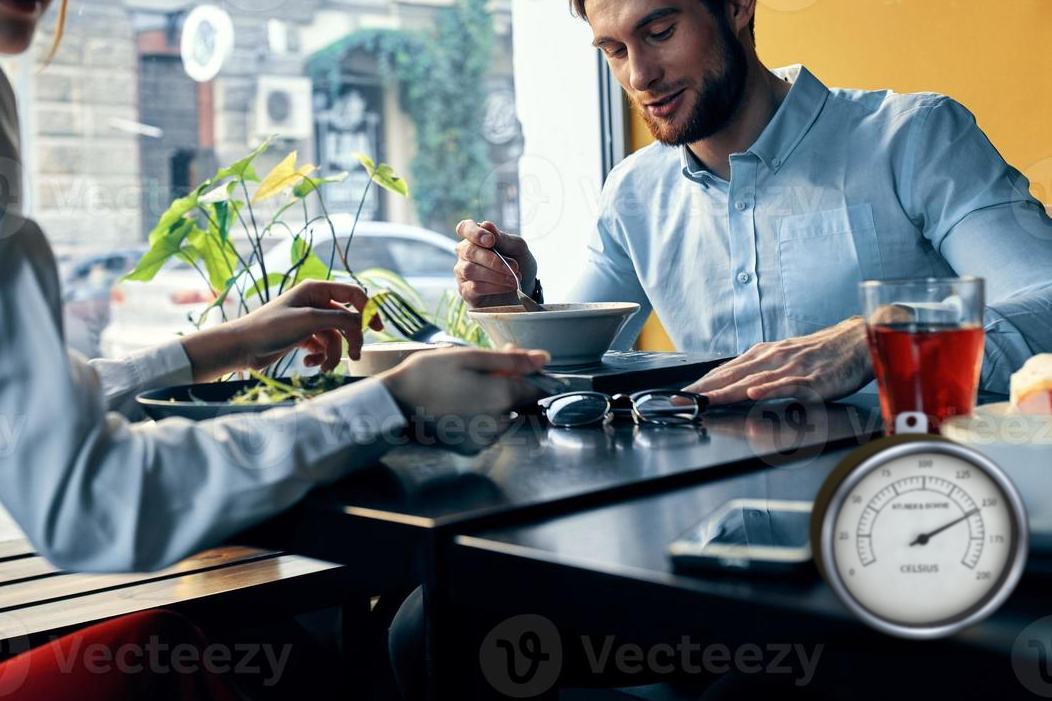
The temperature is {"value": 150, "unit": "°C"}
